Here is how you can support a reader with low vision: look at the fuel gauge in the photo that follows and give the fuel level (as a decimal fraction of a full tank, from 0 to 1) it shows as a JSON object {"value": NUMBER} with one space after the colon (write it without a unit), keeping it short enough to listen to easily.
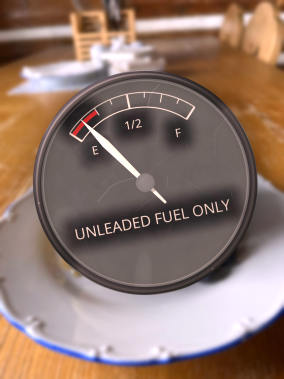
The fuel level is {"value": 0.125}
